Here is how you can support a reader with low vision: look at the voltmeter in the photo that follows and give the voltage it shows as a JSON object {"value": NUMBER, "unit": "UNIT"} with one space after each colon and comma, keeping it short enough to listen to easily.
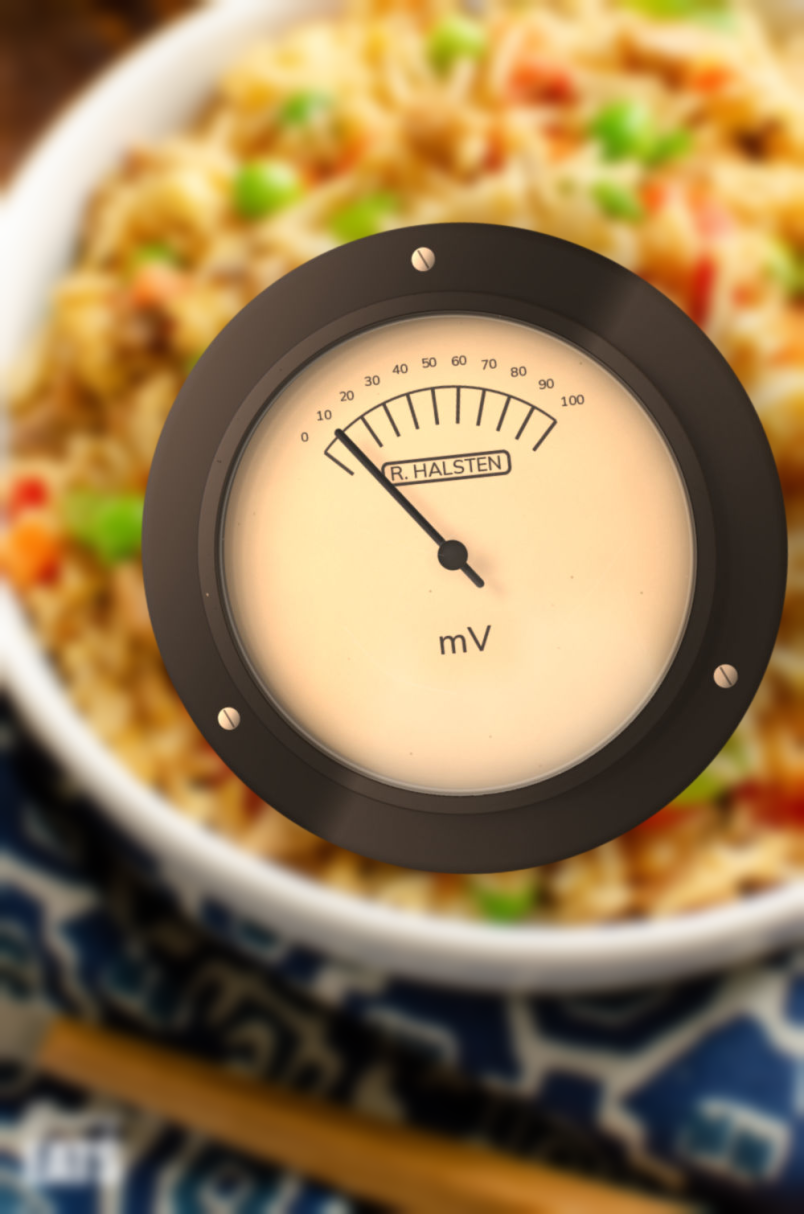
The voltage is {"value": 10, "unit": "mV"}
